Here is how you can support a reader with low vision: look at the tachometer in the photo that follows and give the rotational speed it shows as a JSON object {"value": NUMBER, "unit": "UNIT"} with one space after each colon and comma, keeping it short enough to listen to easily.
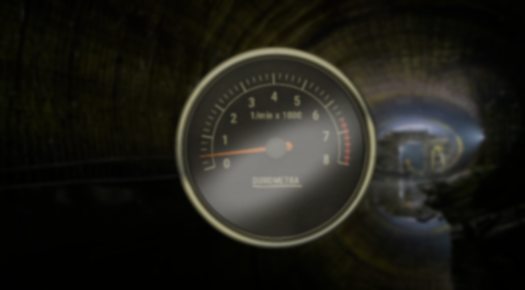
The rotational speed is {"value": 400, "unit": "rpm"}
